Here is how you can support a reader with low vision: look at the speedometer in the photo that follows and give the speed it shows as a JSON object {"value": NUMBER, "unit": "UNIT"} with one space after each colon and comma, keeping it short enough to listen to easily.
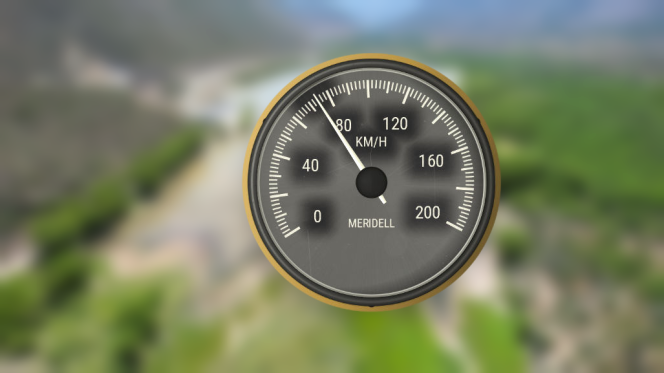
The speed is {"value": 74, "unit": "km/h"}
